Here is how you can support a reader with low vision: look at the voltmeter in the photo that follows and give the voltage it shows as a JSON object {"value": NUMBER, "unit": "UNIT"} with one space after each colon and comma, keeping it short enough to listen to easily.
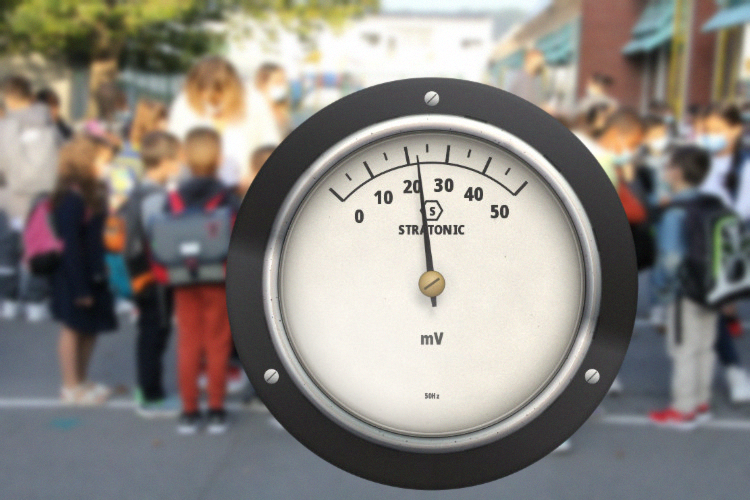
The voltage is {"value": 22.5, "unit": "mV"}
